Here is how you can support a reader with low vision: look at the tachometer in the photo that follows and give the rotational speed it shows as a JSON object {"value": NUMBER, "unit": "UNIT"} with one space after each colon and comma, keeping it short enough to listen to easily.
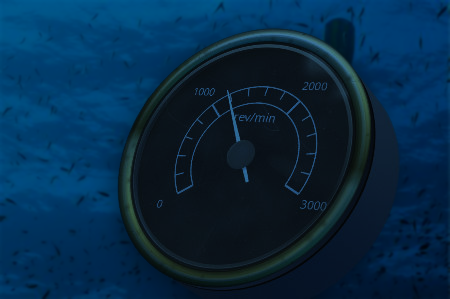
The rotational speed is {"value": 1200, "unit": "rpm"}
